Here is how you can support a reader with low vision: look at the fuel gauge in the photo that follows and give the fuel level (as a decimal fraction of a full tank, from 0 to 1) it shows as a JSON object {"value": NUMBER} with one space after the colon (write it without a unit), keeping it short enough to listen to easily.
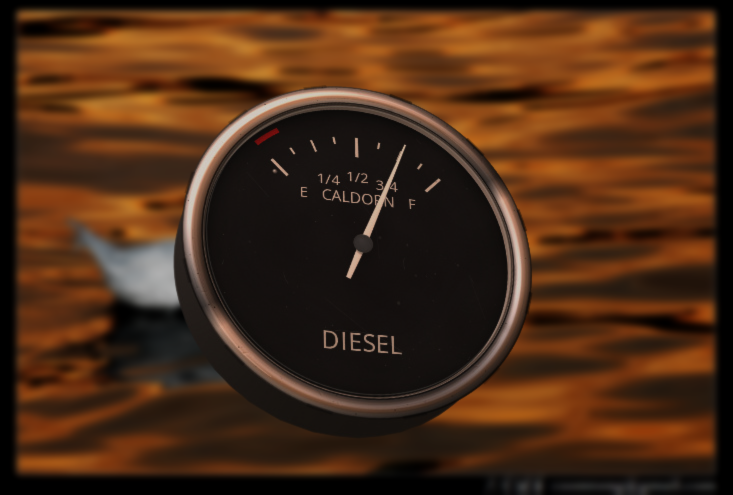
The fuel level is {"value": 0.75}
